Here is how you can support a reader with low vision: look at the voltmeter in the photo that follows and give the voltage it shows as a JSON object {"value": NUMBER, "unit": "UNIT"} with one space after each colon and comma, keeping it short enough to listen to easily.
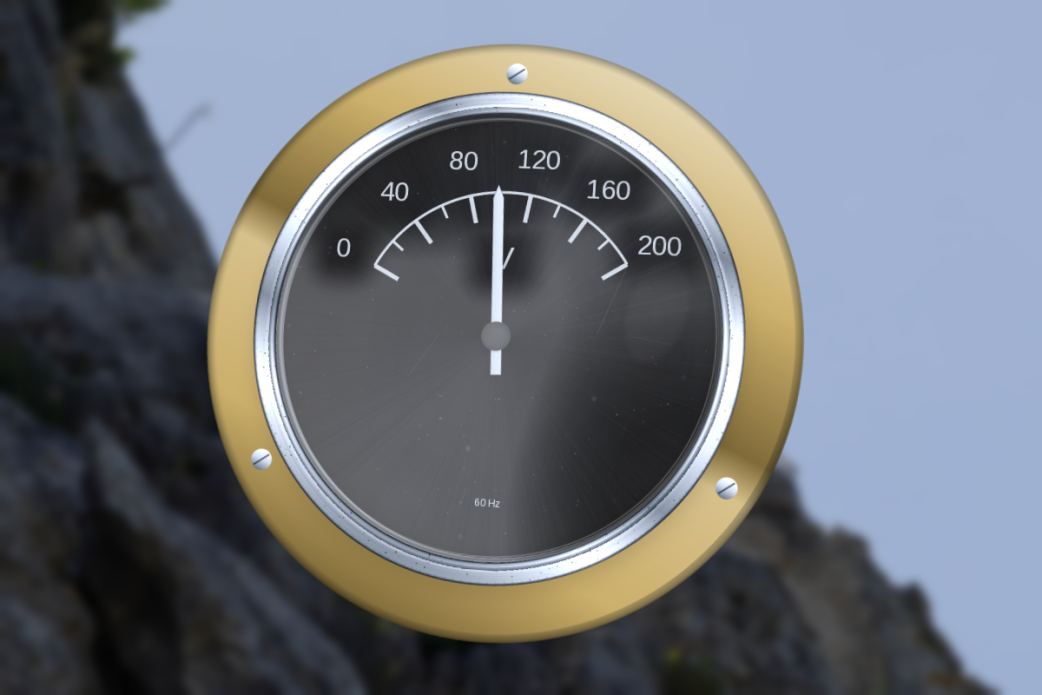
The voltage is {"value": 100, "unit": "V"}
